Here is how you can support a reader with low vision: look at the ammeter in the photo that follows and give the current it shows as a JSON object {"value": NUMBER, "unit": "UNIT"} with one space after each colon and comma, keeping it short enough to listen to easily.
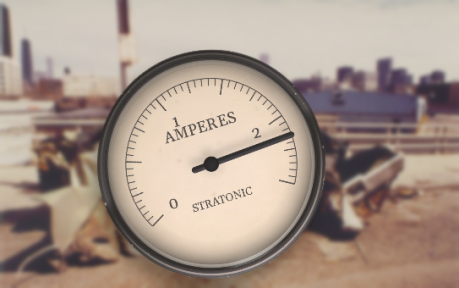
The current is {"value": 2.15, "unit": "A"}
